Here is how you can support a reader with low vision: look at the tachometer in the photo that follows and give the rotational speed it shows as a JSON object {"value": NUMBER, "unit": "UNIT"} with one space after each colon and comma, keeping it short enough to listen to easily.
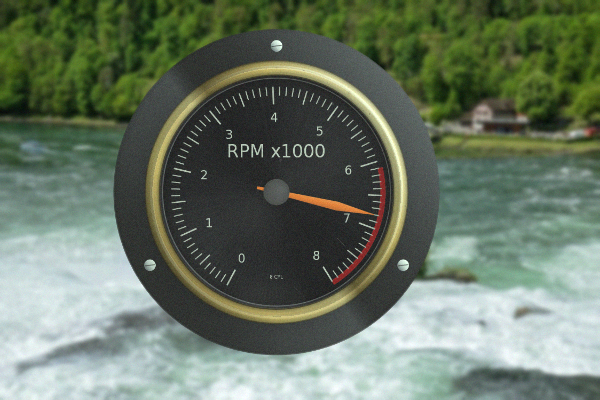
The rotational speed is {"value": 6800, "unit": "rpm"}
